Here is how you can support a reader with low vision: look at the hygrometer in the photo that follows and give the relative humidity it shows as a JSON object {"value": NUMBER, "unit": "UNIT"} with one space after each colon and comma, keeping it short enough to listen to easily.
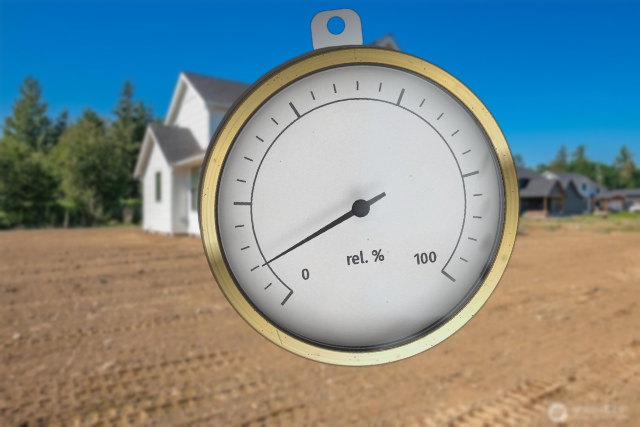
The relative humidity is {"value": 8, "unit": "%"}
